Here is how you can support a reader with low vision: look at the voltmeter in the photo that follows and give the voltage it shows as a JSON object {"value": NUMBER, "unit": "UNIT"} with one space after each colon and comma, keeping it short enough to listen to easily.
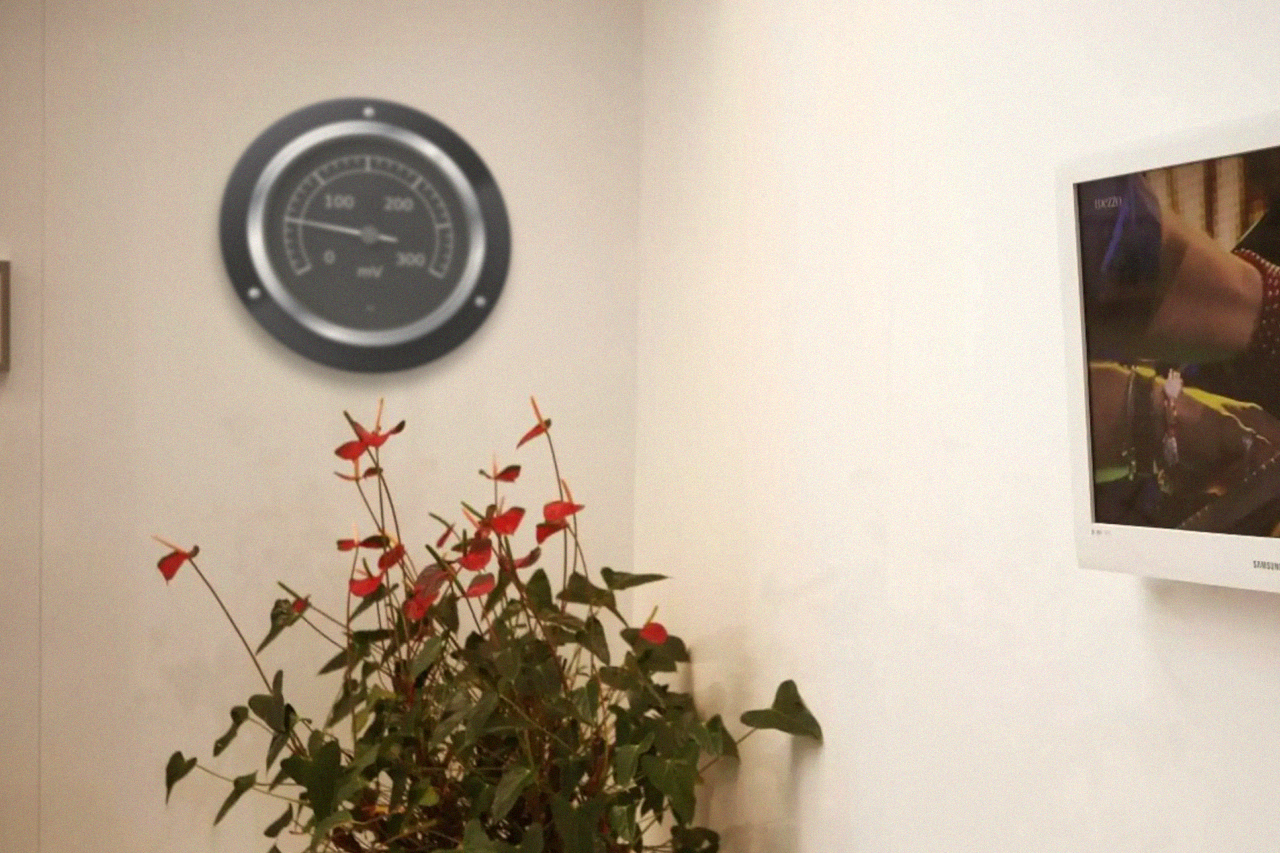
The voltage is {"value": 50, "unit": "mV"}
